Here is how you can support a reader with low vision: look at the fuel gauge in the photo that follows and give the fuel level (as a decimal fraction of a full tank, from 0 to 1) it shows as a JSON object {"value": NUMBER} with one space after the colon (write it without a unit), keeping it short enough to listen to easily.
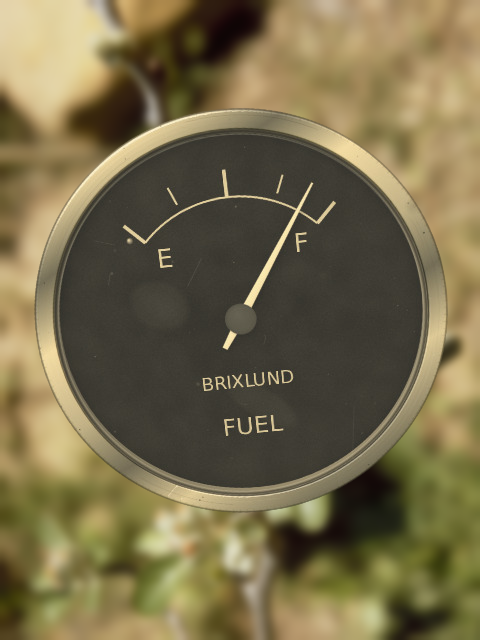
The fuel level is {"value": 0.875}
